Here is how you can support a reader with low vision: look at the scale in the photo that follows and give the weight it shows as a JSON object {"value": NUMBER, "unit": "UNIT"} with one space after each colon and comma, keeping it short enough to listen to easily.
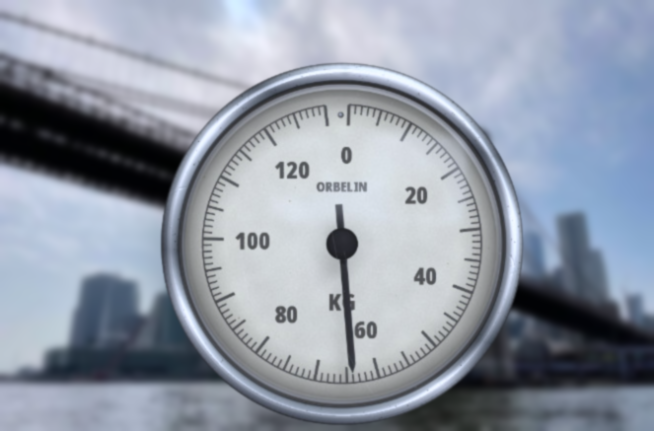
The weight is {"value": 64, "unit": "kg"}
